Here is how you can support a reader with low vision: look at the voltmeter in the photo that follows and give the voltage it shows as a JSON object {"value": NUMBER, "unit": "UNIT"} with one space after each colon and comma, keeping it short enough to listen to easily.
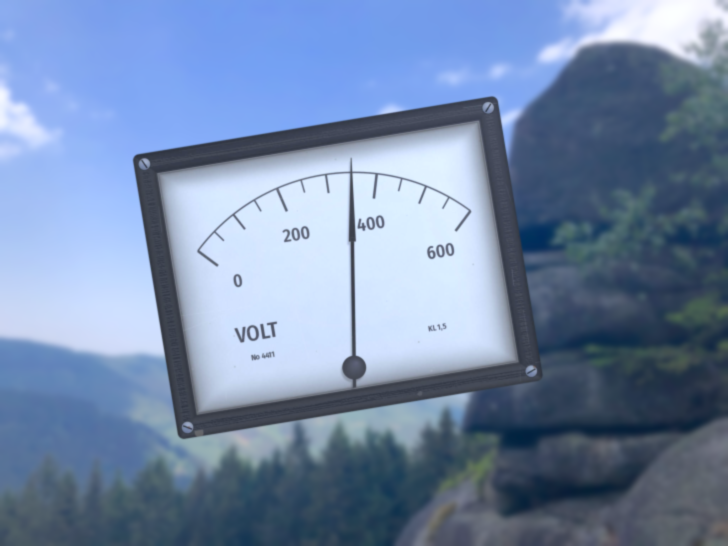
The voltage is {"value": 350, "unit": "V"}
